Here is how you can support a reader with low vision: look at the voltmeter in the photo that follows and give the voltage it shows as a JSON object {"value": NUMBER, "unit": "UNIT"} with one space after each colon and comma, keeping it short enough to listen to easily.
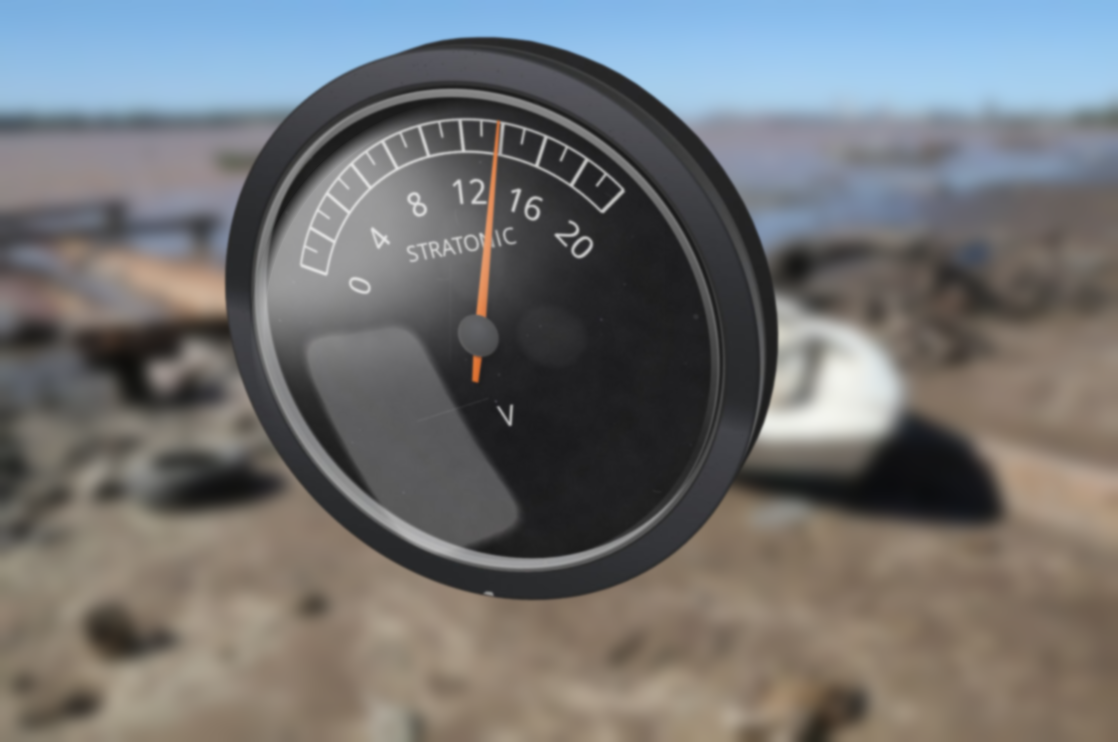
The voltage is {"value": 14, "unit": "V"}
